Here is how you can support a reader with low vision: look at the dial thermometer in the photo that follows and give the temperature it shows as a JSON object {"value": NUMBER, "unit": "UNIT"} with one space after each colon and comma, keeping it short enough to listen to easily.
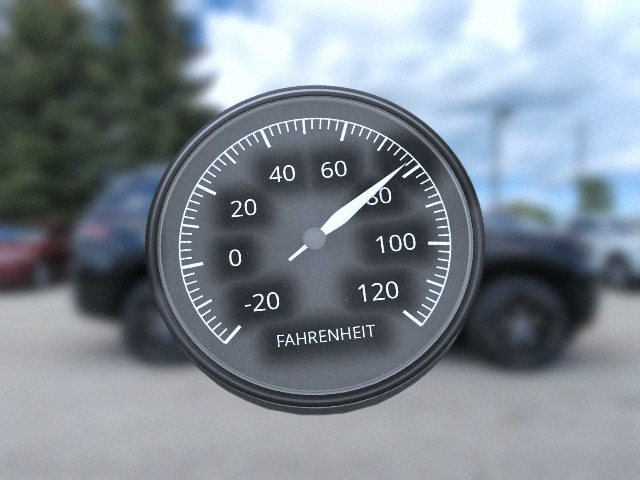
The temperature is {"value": 78, "unit": "°F"}
